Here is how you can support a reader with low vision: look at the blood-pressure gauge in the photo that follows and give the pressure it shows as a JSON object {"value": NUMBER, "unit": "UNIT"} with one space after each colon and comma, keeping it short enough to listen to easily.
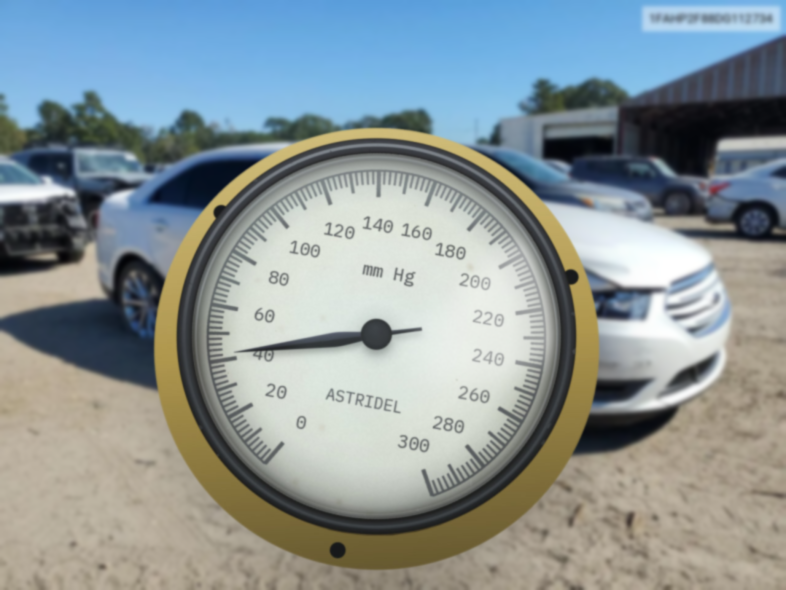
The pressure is {"value": 42, "unit": "mmHg"}
